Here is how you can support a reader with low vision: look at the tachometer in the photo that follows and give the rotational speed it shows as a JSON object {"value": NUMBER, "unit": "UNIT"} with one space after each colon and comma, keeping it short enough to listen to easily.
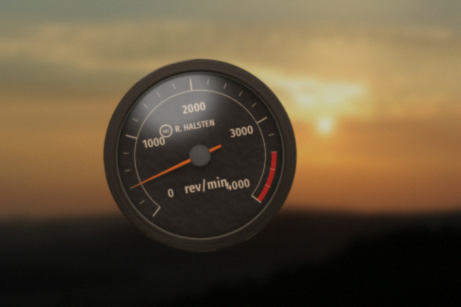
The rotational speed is {"value": 400, "unit": "rpm"}
